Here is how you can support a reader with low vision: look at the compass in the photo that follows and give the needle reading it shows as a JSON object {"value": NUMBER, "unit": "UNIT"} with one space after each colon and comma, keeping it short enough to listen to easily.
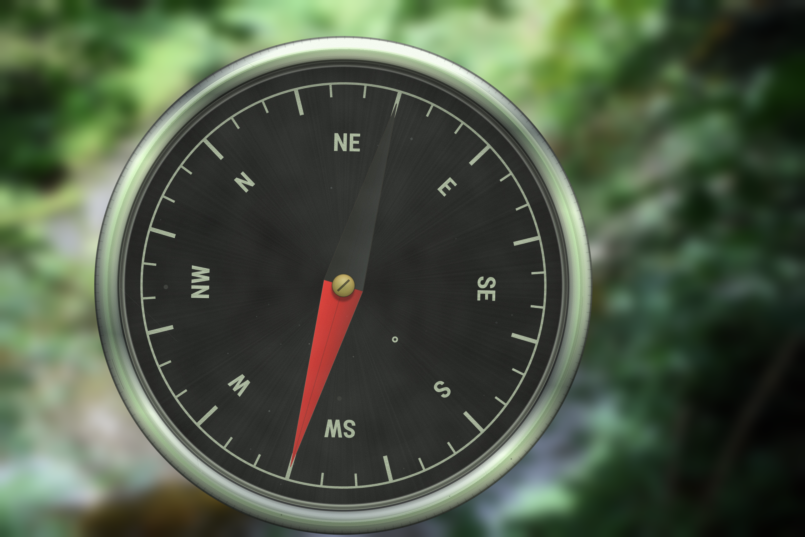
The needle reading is {"value": 240, "unit": "°"}
